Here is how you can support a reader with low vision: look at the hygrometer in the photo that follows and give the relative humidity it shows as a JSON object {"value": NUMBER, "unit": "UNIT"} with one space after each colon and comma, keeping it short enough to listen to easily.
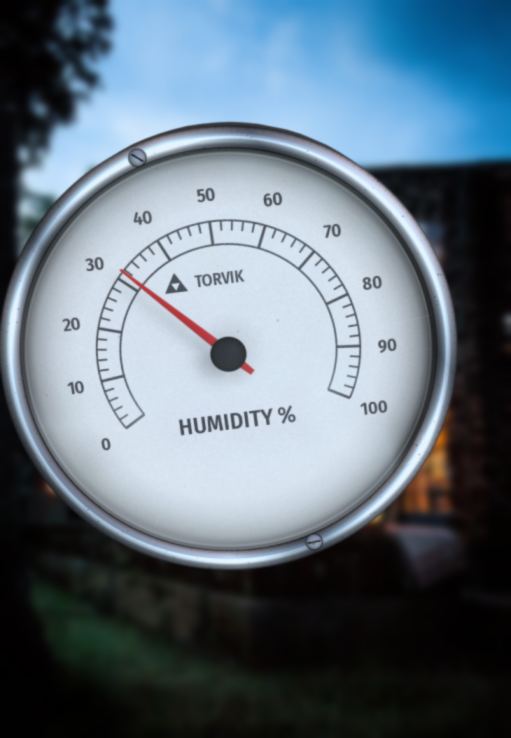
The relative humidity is {"value": 32, "unit": "%"}
